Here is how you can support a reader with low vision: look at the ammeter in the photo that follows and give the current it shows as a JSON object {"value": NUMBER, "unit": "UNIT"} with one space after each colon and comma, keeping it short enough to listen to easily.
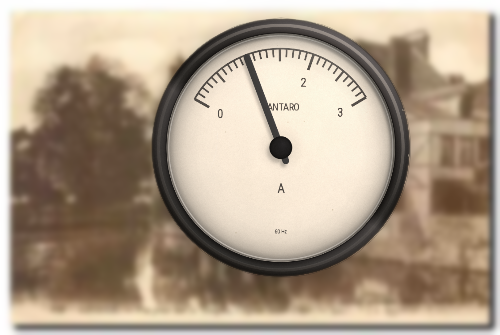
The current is {"value": 1, "unit": "A"}
